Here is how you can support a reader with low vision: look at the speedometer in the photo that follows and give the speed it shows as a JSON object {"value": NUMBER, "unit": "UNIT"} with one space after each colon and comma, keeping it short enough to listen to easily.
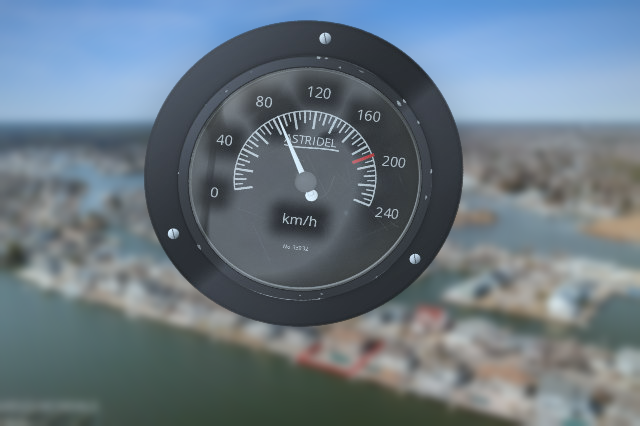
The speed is {"value": 85, "unit": "km/h"}
